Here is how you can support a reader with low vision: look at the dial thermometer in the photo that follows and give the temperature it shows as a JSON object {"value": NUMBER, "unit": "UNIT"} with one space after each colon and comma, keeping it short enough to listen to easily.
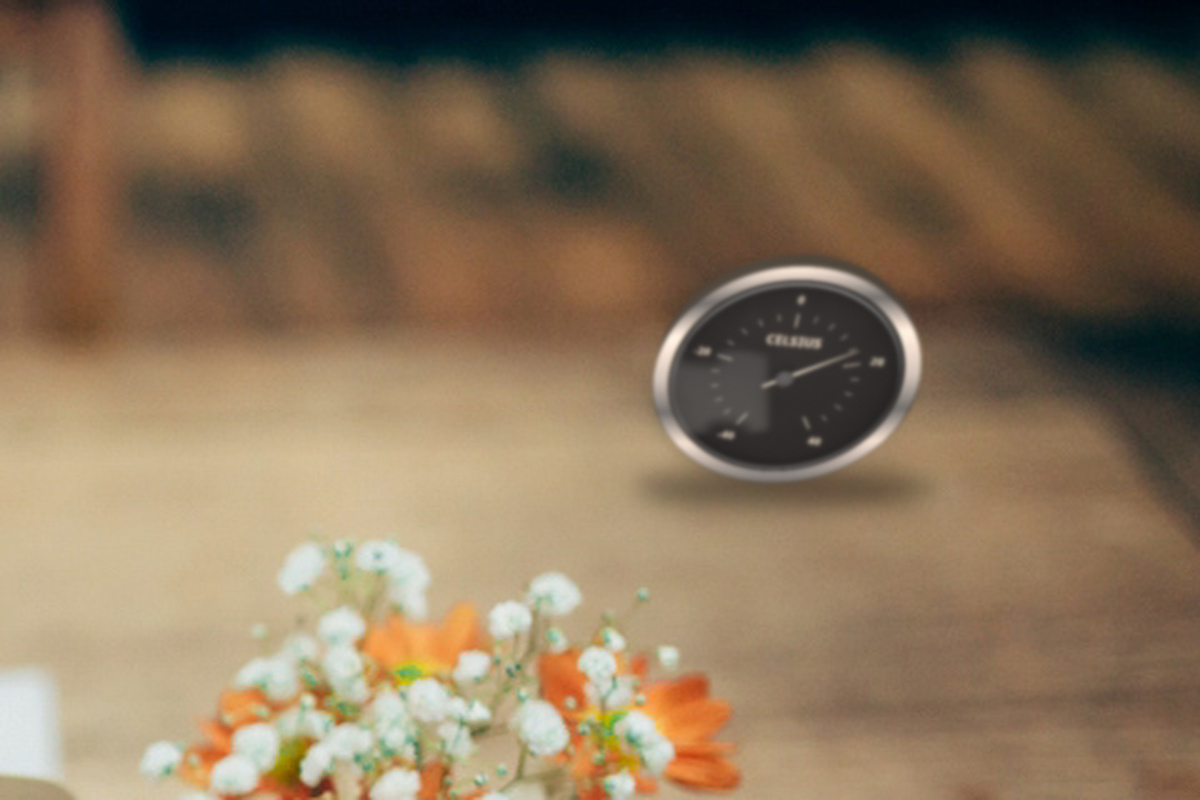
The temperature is {"value": 16, "unit": "°C"}
